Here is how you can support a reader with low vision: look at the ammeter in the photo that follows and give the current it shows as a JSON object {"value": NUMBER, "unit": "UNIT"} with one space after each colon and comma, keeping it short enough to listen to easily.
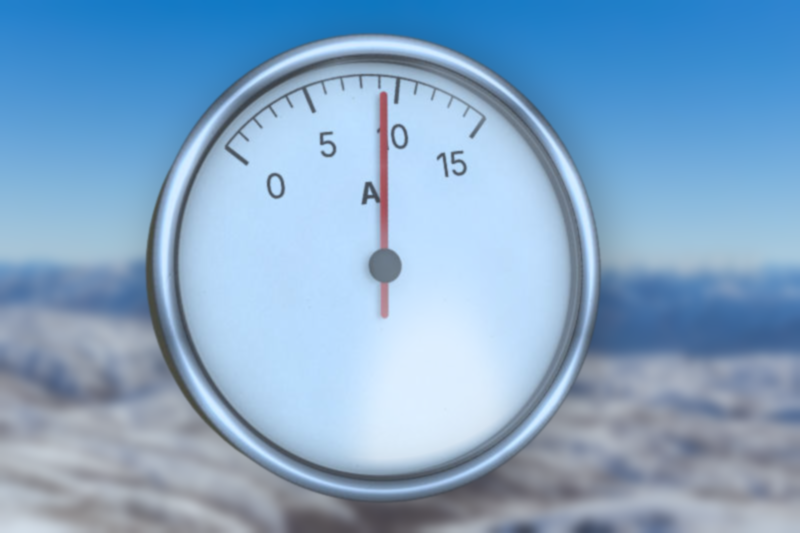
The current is {"value": 9, "unit": "A"}
